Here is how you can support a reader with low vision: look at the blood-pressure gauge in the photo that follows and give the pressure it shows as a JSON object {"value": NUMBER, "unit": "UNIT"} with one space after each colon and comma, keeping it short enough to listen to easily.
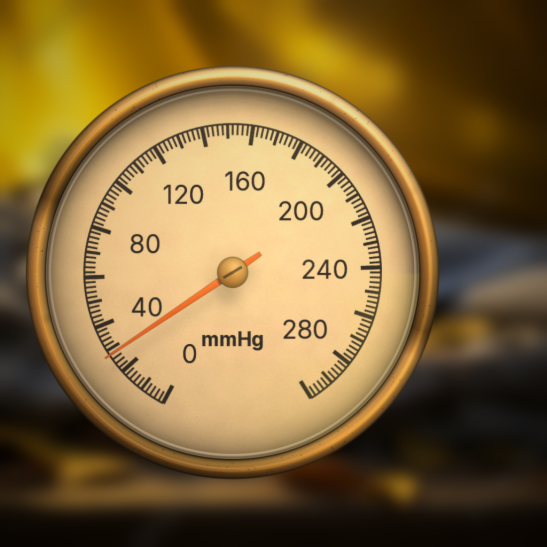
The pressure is {"value": 28, "unit": "mmHg"}
